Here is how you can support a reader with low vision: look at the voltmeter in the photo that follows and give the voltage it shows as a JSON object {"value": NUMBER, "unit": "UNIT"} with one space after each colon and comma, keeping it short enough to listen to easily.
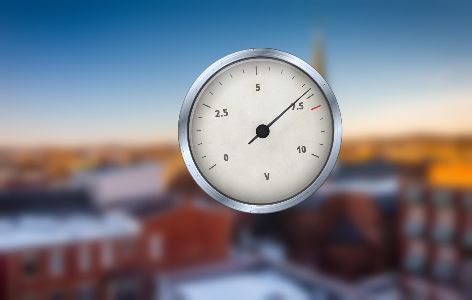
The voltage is {"value": 7.25, "unit": "V"}
